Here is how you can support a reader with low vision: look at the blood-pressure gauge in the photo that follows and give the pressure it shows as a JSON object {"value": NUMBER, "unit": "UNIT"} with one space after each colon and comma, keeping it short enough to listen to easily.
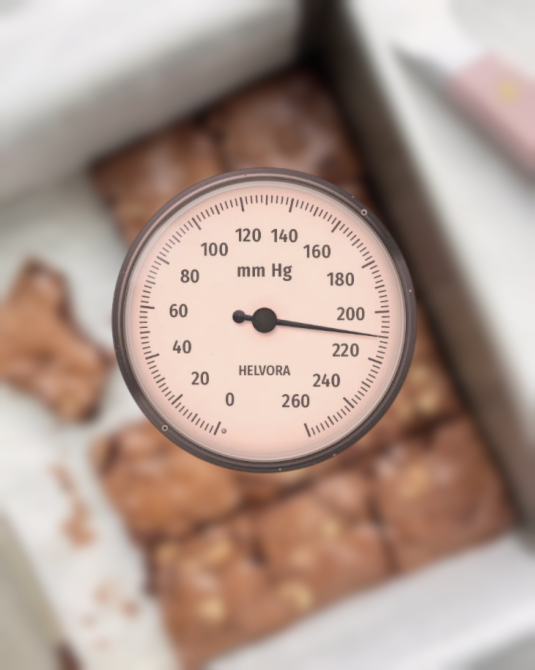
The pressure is {"value": 210, "unit": "mmHg"}
